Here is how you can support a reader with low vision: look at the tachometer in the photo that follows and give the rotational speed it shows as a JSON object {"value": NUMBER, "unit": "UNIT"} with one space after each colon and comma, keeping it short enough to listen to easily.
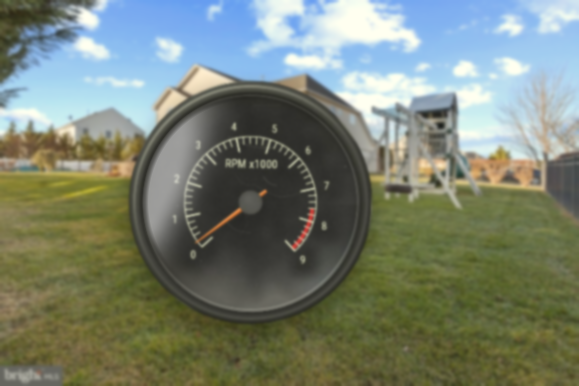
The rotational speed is {"value": 200, "unit": "rpm"}
